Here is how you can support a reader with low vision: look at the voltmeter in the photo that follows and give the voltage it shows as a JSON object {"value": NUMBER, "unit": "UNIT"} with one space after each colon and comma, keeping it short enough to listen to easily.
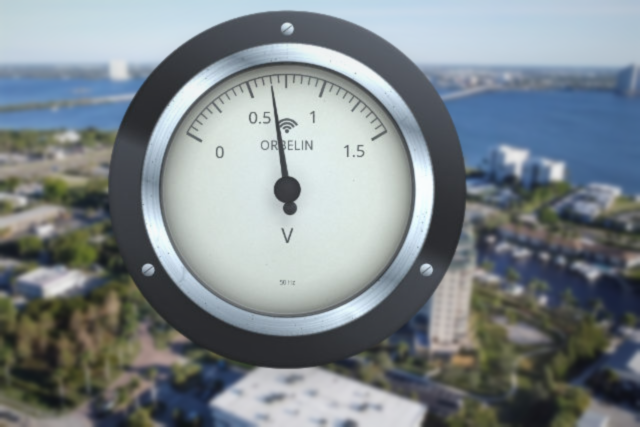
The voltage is {"value": 0.65, "unit": "V"}
